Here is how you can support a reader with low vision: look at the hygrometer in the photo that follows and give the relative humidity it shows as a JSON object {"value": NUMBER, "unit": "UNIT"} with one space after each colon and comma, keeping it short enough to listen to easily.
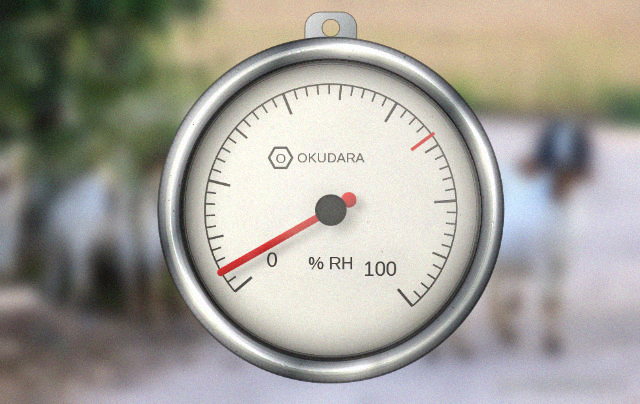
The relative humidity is {"value": 4, "unit": "%"}
